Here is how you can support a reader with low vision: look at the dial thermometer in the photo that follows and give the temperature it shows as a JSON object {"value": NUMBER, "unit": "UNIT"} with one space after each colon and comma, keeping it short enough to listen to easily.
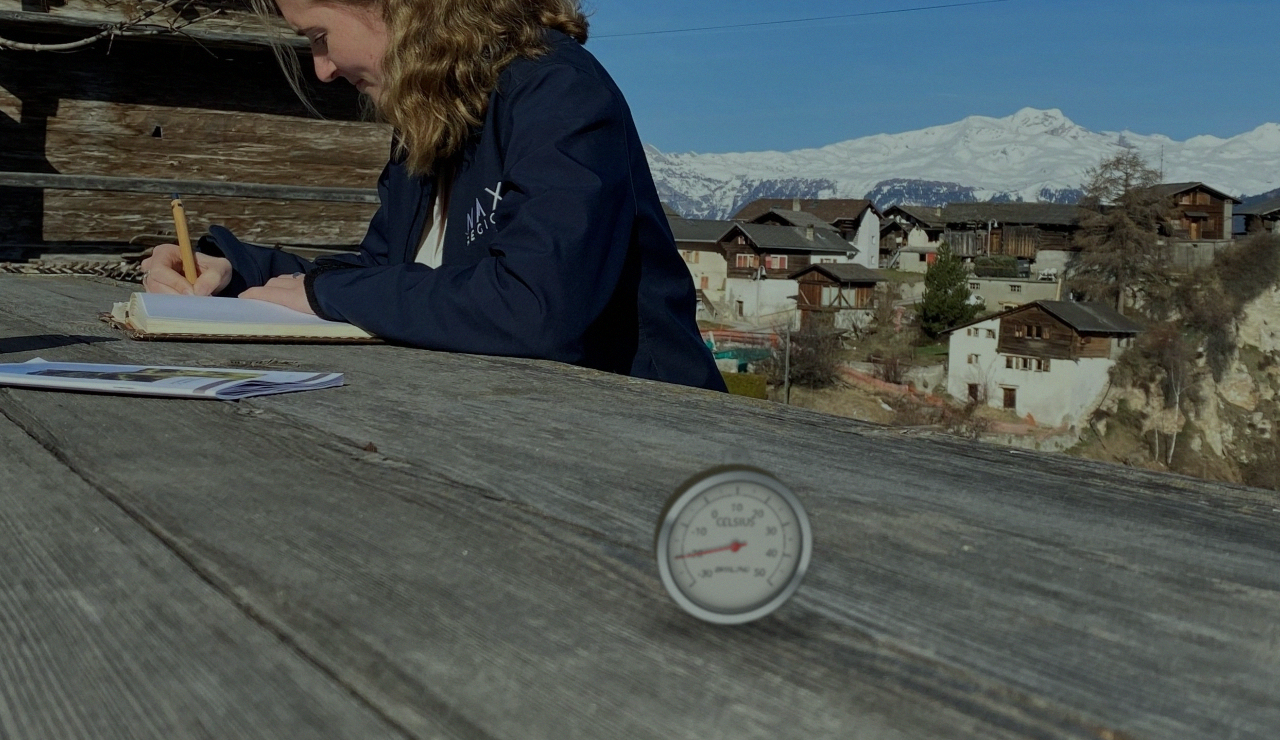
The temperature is {"value": -20, "unit": "°C"}
